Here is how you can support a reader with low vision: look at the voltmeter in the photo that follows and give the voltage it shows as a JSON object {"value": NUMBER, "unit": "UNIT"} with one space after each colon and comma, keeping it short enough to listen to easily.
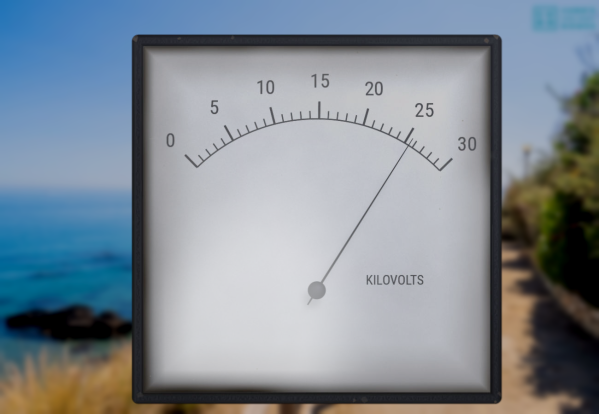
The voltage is {"value": 25.5, "unit": "kV"}
